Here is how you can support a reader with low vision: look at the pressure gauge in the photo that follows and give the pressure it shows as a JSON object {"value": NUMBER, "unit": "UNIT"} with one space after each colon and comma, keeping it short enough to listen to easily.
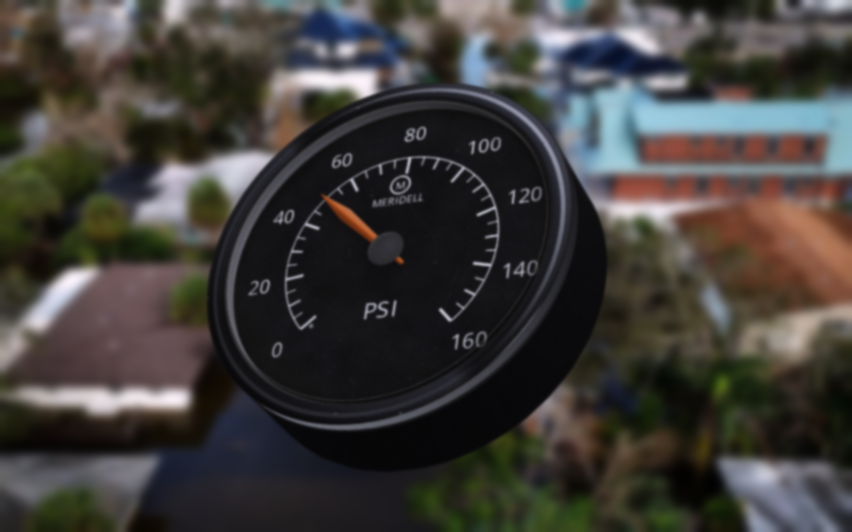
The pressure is {"value": 50, "unit": "psi"}
